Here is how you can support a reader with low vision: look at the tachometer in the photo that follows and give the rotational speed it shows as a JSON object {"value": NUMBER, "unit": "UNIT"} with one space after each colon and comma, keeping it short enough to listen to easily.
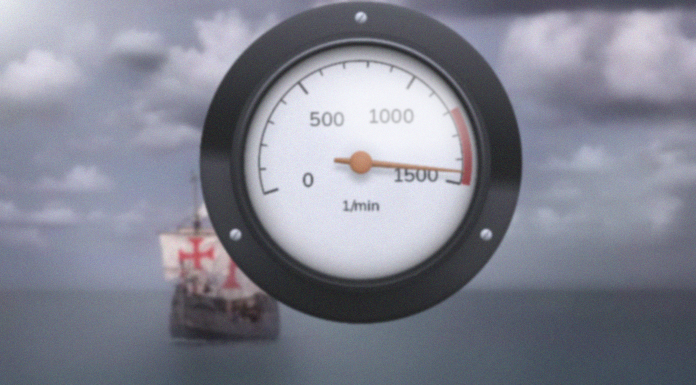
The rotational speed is {"value": 1450, "unit": "rpm"}
